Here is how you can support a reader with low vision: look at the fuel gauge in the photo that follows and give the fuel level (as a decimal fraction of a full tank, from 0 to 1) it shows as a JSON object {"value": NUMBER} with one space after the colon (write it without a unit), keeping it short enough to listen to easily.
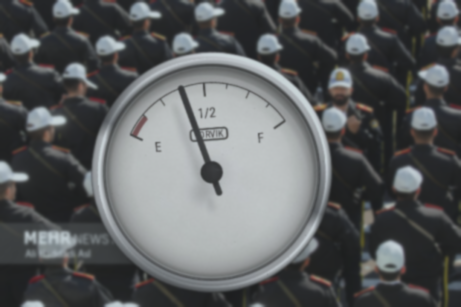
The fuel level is {"value": 0.375}
